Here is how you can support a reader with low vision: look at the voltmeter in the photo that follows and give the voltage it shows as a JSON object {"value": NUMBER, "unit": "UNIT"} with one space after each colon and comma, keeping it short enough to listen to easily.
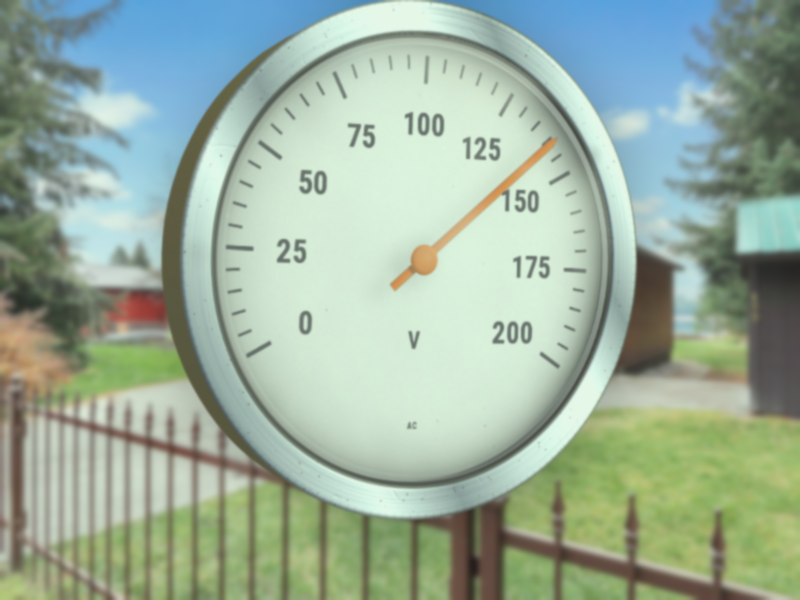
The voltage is {"value": 140, "unit": "V"}
